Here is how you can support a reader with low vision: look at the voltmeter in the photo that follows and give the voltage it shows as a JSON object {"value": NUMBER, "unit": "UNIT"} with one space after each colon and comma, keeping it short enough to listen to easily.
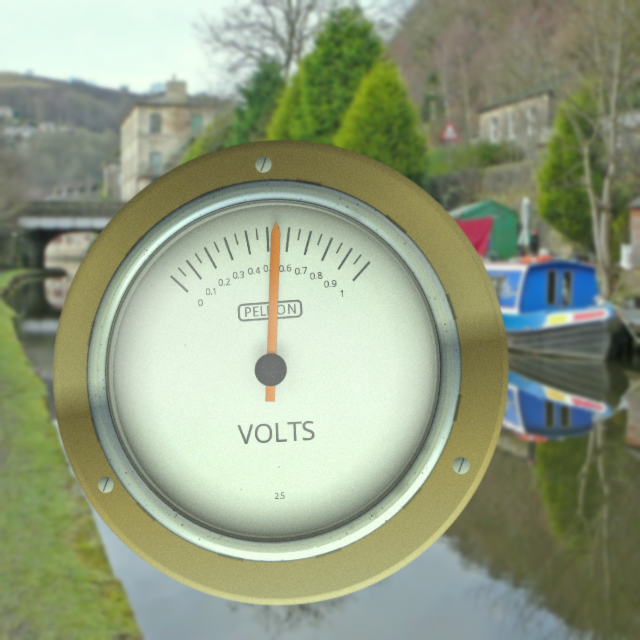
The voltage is {"value": 0.55, "unit": "V"}
